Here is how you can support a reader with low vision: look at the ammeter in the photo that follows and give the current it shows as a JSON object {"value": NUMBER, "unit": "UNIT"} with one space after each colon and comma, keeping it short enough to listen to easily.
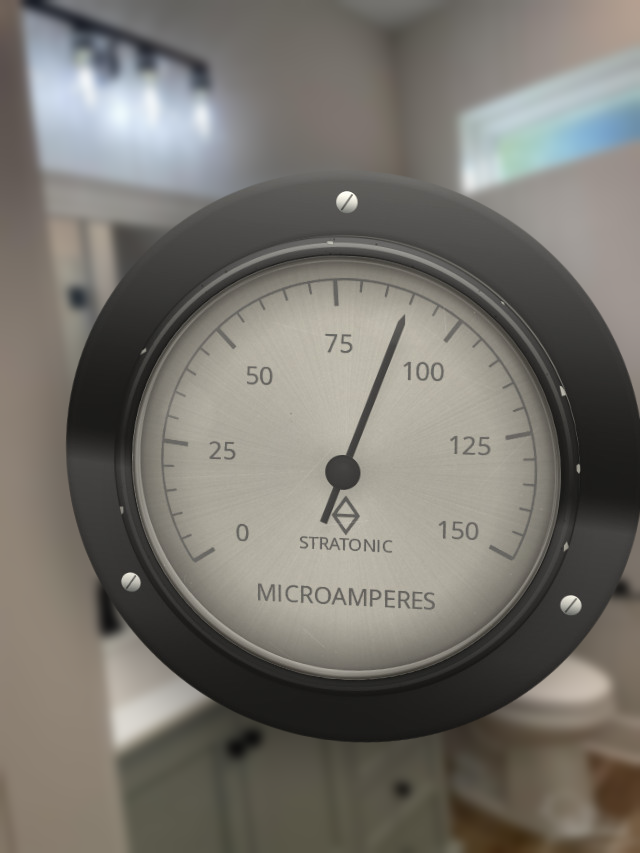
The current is {"value": 90, "unit": "µA"}
